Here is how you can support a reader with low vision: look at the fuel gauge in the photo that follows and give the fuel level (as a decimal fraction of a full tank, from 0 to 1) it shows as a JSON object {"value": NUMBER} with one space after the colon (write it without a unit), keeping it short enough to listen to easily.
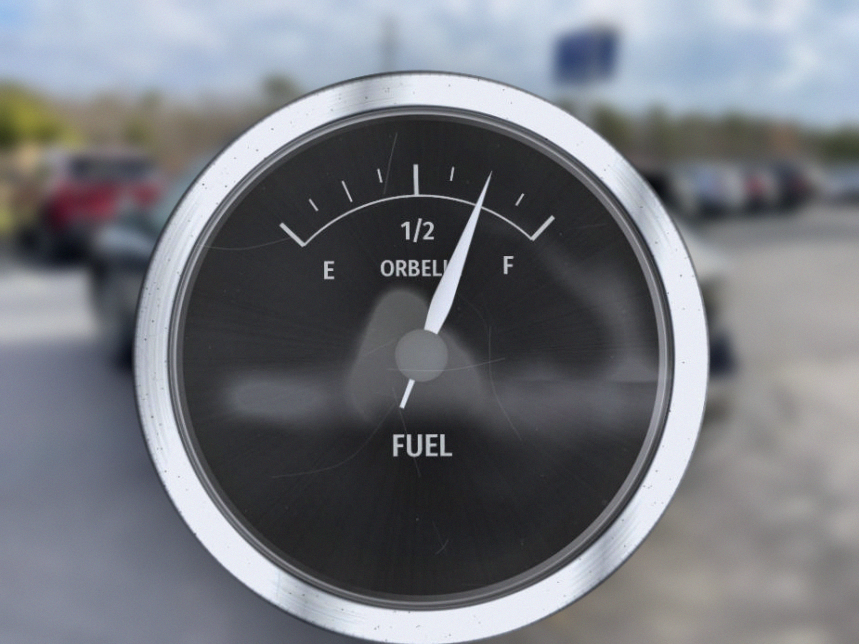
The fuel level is {"value": 0.75}
